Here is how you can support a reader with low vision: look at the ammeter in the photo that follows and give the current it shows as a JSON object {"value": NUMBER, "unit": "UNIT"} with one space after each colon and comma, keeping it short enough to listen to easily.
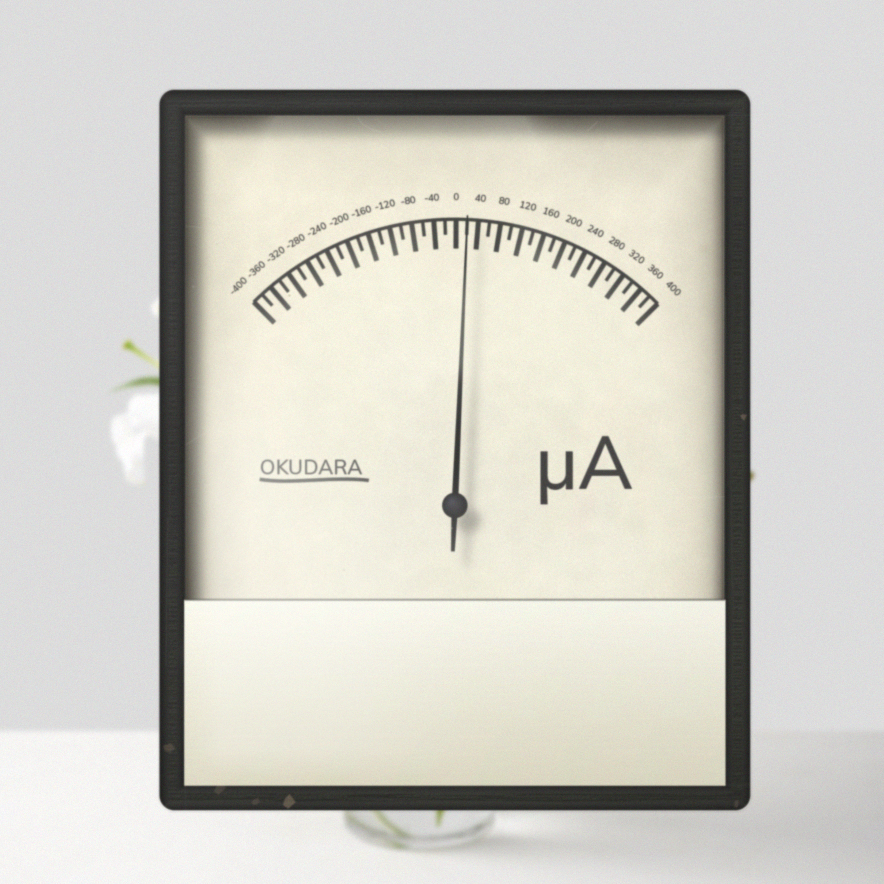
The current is {"value": 20, "unit": "µA"}
